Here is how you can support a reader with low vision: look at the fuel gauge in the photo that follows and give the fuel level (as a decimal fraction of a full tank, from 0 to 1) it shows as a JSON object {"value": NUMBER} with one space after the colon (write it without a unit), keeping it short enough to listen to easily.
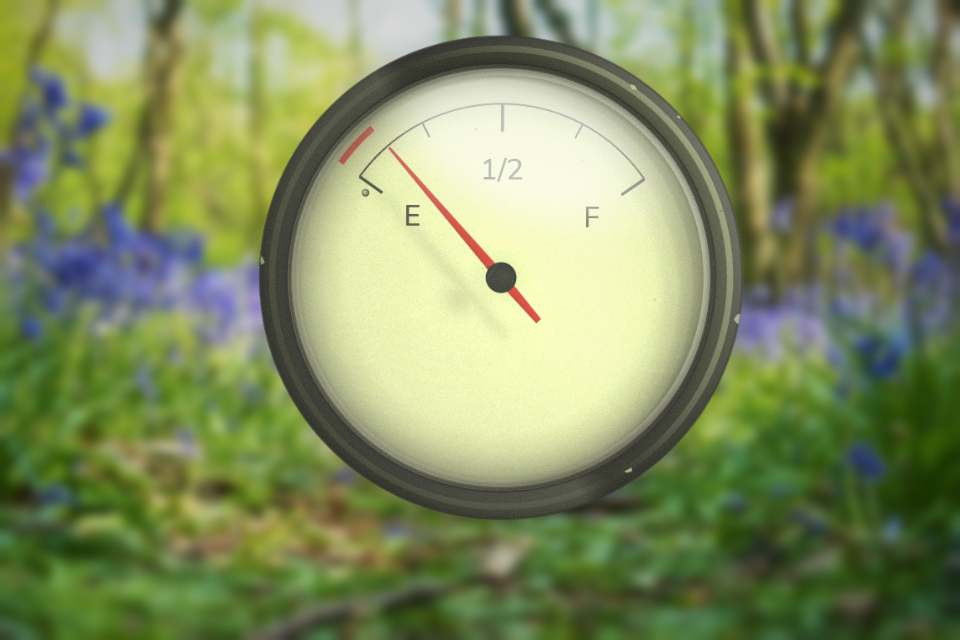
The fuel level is {"value": 0.125}
